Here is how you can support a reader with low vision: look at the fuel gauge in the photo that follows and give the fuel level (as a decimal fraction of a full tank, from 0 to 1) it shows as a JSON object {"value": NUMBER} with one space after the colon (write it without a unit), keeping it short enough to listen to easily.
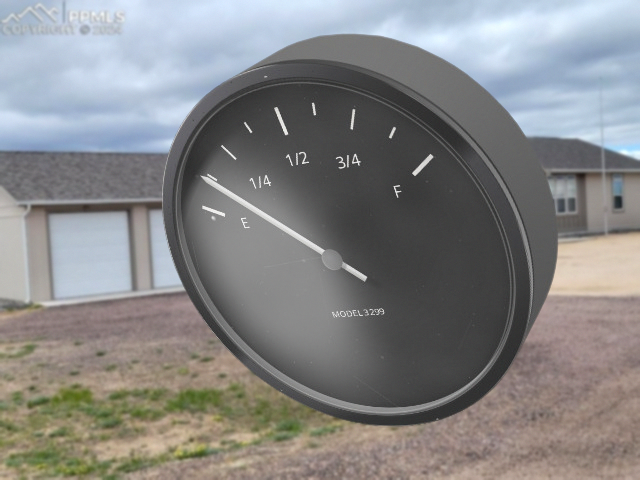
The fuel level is {"value": 0.125}
